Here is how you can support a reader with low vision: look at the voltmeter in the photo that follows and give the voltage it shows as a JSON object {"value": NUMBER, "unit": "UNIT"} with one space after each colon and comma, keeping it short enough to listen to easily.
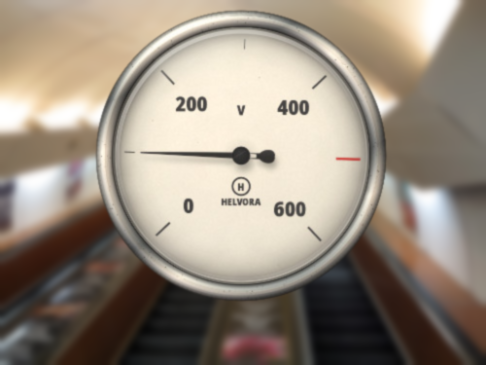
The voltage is {"value": 100, "unit": "V"}
